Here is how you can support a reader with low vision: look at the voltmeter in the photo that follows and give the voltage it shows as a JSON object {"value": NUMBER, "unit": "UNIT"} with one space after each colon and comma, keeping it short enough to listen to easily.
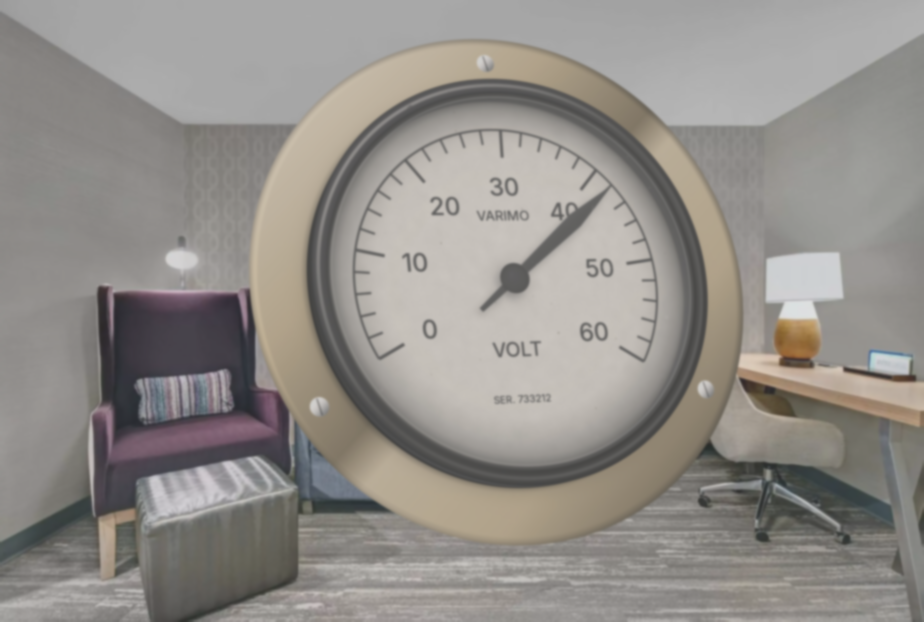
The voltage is {"value": 42, "unit": "V"}
